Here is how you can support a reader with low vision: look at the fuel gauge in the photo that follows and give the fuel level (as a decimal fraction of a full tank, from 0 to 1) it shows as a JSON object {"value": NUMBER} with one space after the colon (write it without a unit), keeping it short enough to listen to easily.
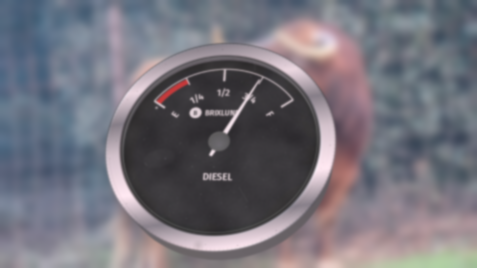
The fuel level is {"value": 0.75}
